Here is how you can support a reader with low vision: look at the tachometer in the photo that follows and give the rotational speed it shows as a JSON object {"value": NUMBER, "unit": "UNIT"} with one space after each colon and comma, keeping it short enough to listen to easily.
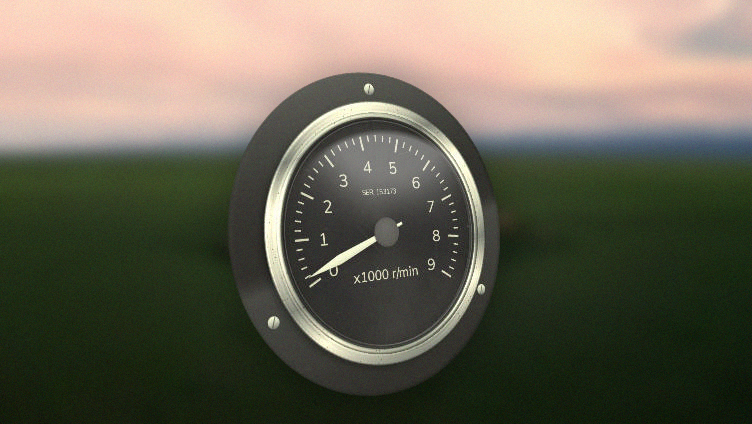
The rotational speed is {"value": 200, "unit": "rpm"}
